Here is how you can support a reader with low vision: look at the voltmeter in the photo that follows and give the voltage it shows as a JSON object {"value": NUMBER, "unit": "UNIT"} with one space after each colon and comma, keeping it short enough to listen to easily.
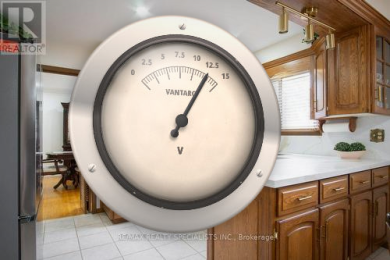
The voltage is {"value": 12.5, "unit": "V"}
